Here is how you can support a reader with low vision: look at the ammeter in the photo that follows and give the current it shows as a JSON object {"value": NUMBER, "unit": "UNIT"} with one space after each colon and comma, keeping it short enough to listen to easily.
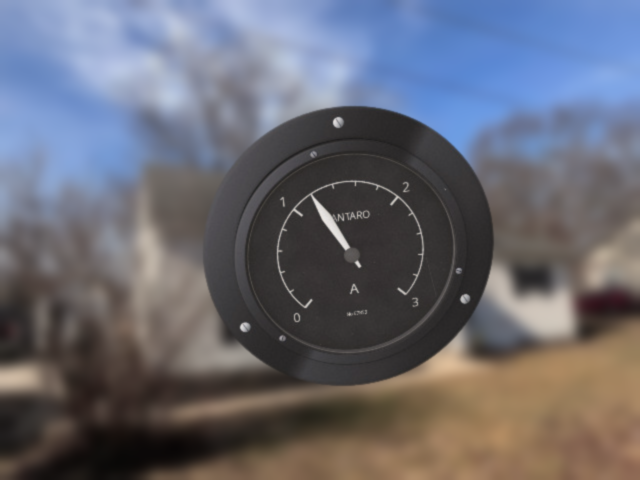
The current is {"value": 1.2, "unit": "A"}
